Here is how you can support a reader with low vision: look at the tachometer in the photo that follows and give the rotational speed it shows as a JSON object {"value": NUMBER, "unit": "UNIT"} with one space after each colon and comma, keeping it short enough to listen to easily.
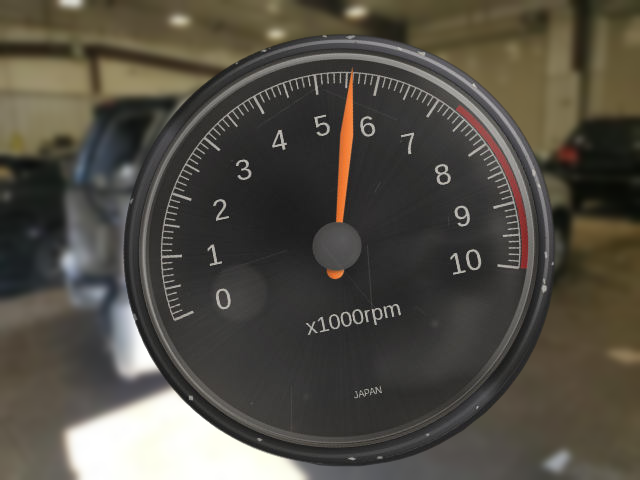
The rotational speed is {"value": 5600, "unit": "rpm"}
